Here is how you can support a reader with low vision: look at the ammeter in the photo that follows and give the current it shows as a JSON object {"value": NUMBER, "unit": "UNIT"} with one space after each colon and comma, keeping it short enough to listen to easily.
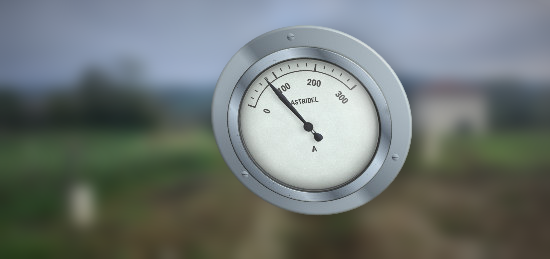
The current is {"value": 80, "unit": "A"}
